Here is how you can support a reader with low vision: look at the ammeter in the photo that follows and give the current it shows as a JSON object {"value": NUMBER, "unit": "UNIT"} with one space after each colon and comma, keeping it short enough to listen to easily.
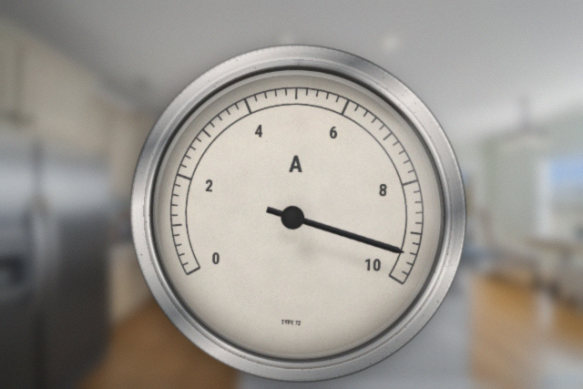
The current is {"value": 9.4, "unit": "A"}
